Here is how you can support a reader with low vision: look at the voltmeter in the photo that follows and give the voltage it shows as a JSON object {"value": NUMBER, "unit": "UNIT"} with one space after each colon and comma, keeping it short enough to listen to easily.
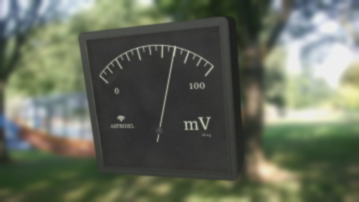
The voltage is {"value": 70, "unit": "mV"}
